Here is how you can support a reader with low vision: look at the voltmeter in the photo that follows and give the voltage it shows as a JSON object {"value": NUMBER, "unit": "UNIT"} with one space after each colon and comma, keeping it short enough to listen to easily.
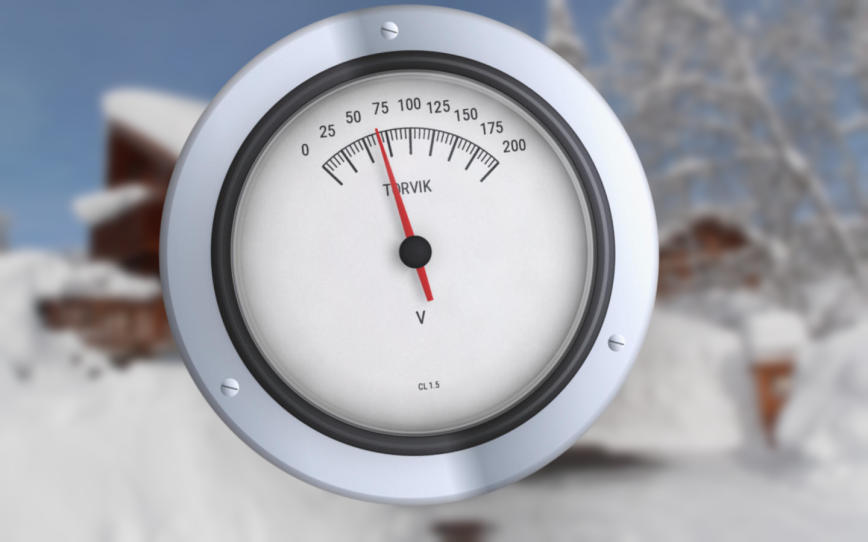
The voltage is {"value": 65, "unit": "V"}
